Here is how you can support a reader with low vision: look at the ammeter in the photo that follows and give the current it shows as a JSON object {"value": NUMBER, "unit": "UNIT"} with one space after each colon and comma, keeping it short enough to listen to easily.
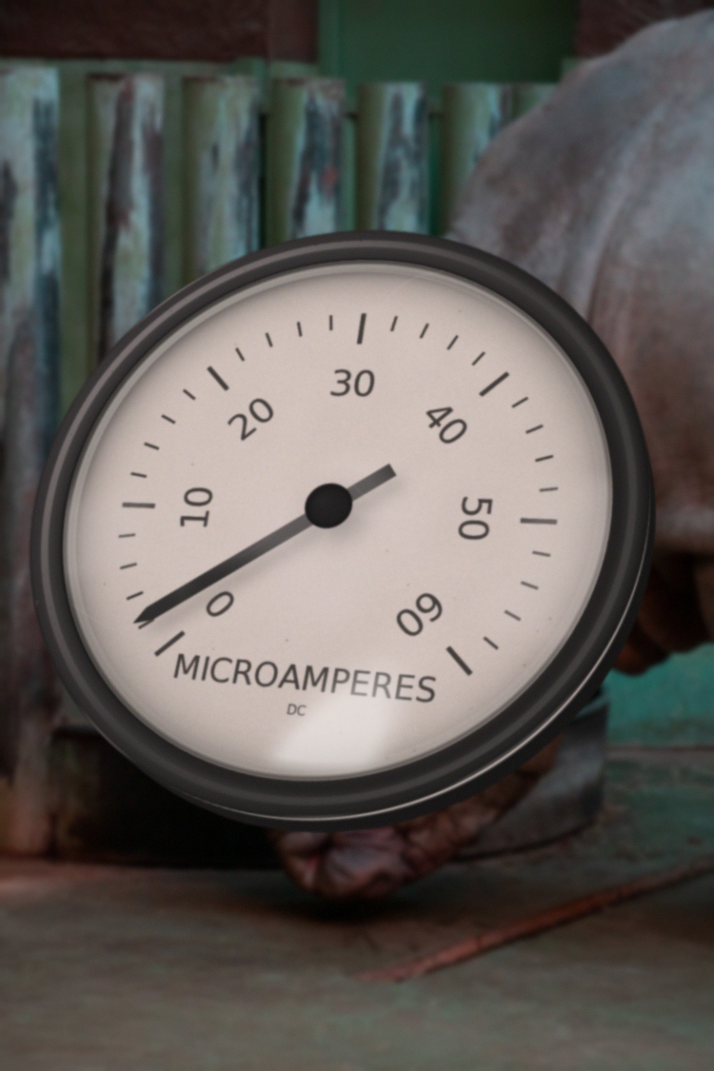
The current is {"value": 2, "unit": "µA"}
